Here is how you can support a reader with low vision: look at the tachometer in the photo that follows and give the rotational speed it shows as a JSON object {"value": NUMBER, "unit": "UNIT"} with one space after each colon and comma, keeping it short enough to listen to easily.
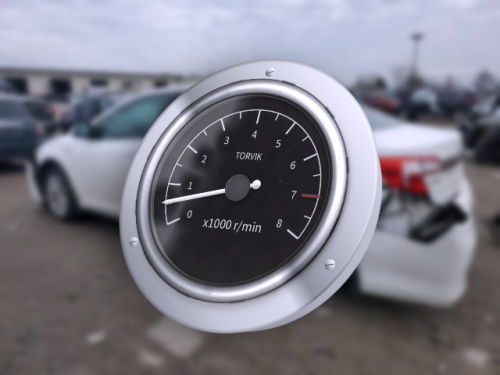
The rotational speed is {"value": 500, "unit": "rpm"}
